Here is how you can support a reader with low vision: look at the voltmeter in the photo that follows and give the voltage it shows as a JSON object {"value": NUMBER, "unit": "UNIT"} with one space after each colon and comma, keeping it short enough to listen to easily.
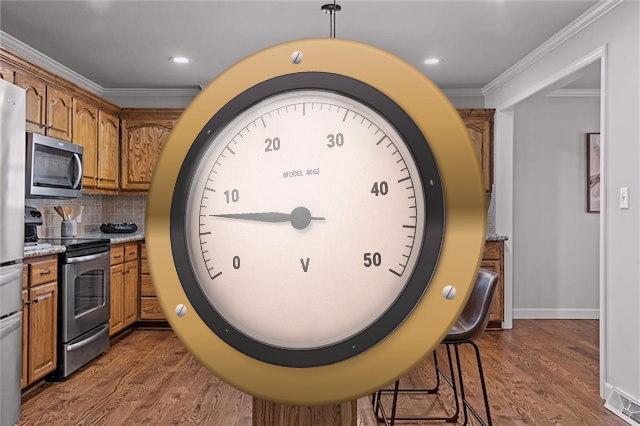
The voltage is {"value": 7, "unit": "V"}
